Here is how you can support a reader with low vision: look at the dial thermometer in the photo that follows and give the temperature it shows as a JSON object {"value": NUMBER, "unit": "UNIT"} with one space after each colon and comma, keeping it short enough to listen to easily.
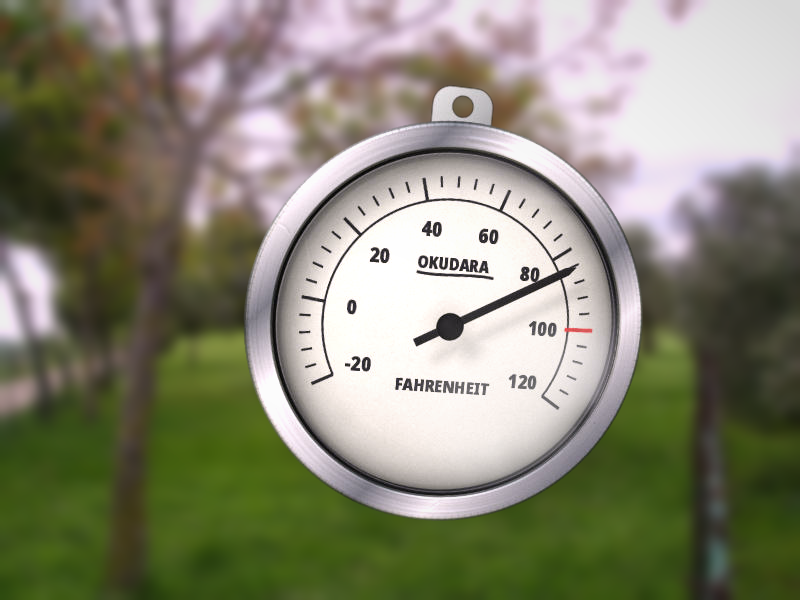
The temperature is {"value": 84, "unit": "°F"}
